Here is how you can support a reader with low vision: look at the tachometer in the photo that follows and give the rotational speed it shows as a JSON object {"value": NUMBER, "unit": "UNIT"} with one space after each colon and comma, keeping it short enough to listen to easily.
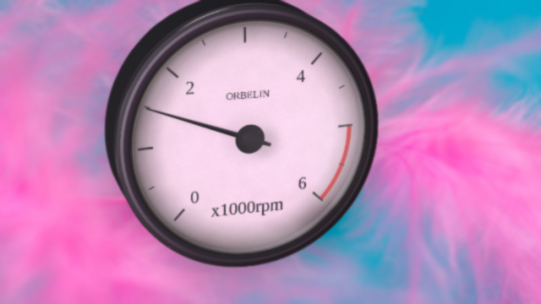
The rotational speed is {"value": 1500, "unit": "rpm"}
